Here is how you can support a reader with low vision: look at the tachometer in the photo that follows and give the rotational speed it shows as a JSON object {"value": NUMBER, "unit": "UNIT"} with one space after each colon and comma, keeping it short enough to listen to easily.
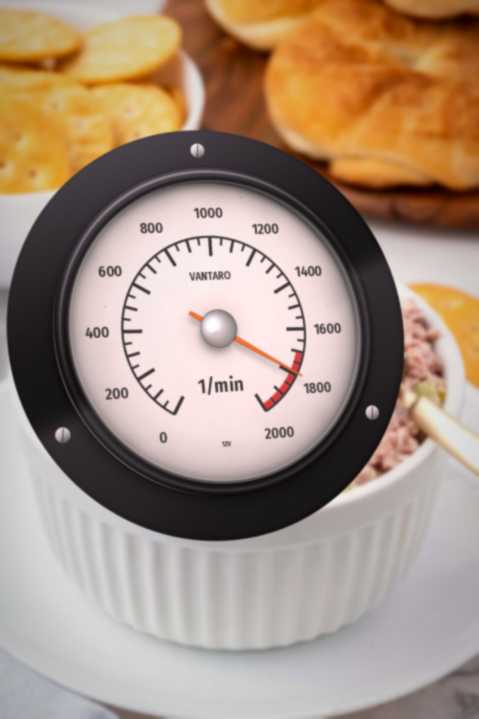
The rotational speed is {"value": 1800, "unit": "rpm"}
